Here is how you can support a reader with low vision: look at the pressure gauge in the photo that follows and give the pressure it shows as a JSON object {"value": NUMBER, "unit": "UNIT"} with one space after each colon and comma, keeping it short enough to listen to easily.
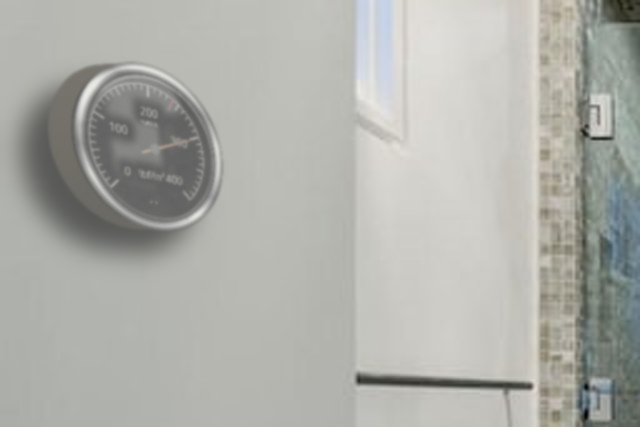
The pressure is {"value": 300, "unit": "psi"}
